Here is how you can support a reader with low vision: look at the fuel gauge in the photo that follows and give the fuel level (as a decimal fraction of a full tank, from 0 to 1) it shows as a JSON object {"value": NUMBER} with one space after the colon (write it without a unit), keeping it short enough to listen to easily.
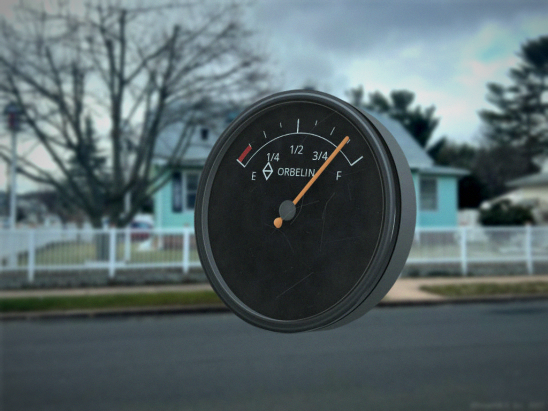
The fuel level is {"value": 0.875}
